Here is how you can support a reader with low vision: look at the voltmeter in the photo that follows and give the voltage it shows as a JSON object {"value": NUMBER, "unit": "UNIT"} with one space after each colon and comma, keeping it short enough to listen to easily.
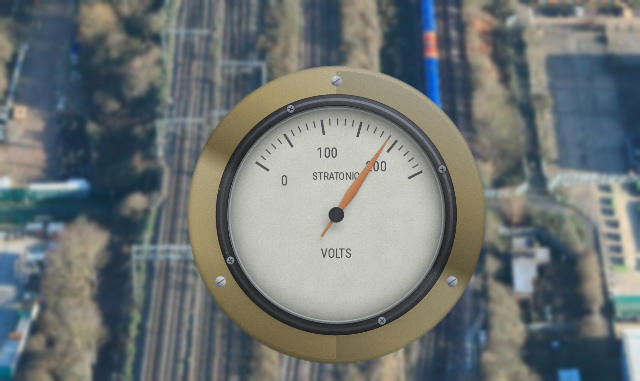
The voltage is {"value": 190, "unit": "V"}
